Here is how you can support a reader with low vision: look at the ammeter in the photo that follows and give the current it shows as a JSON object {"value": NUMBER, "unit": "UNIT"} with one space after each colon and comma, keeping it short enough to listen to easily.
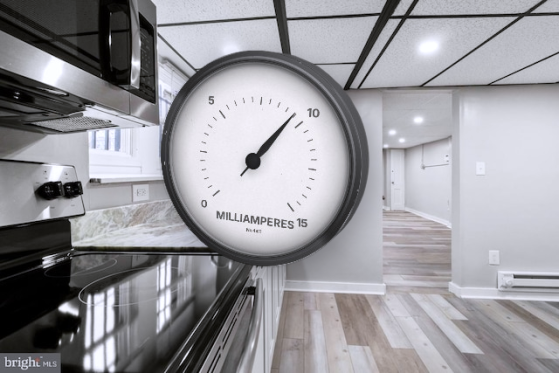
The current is {"value": 9.5, "unit": "mA"}
